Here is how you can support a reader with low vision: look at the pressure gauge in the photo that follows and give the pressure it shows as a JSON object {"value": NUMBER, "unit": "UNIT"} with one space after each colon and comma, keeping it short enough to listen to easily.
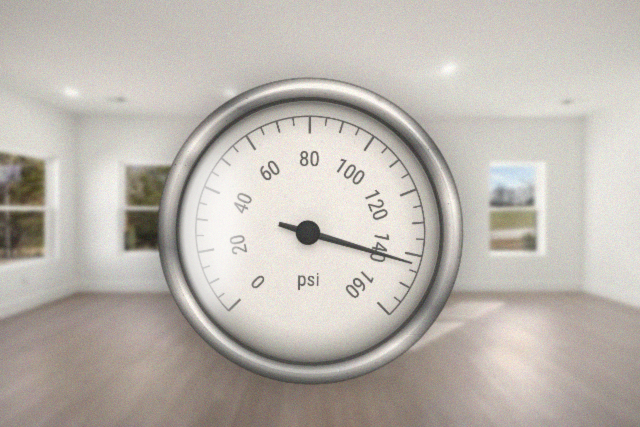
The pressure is {"value": 142.5, "unit": "psi"}
